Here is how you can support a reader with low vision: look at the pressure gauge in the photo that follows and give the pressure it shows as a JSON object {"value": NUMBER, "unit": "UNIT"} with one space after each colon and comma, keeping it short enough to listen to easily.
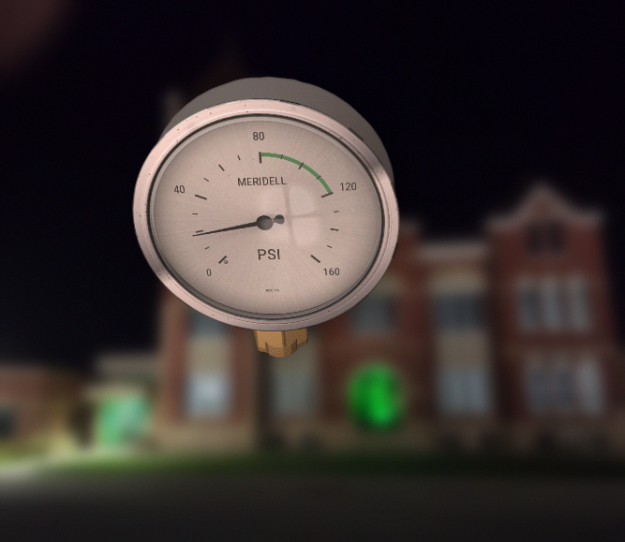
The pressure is {"value": 20, "unit": "psi"}
